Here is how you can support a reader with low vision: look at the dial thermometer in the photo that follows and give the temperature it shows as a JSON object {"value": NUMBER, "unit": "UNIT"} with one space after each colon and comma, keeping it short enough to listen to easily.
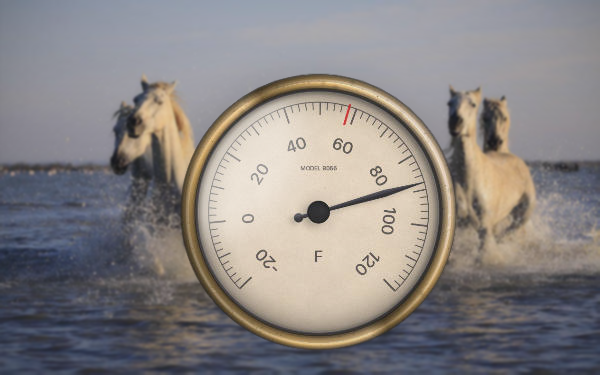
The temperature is {"value": 88, "unit": "°F"}
